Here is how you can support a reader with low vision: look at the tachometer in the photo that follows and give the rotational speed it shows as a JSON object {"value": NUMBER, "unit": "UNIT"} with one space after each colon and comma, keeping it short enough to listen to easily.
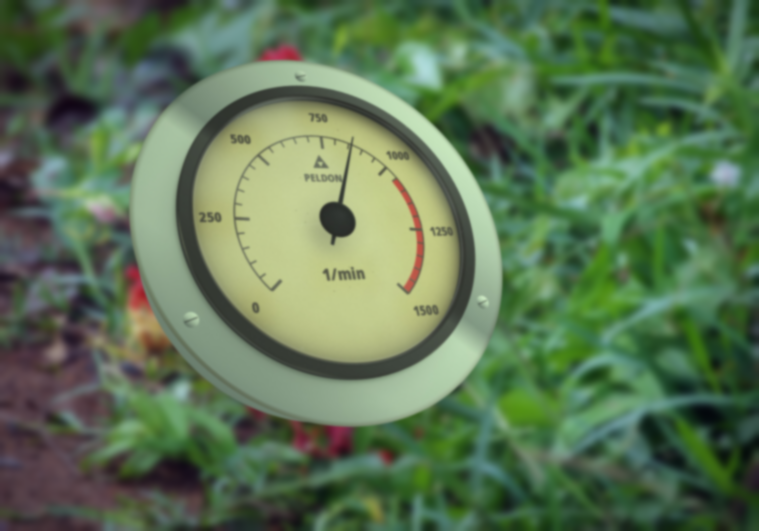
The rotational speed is {"value": 850, "unit": "rpm"}
